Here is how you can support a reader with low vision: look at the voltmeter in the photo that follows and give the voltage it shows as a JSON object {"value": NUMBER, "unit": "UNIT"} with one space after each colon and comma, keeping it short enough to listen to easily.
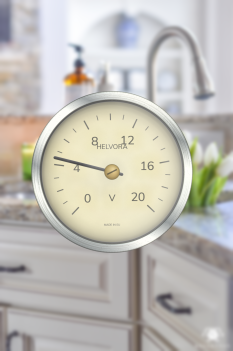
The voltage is {"value": 4.5, "unit": "V"}
